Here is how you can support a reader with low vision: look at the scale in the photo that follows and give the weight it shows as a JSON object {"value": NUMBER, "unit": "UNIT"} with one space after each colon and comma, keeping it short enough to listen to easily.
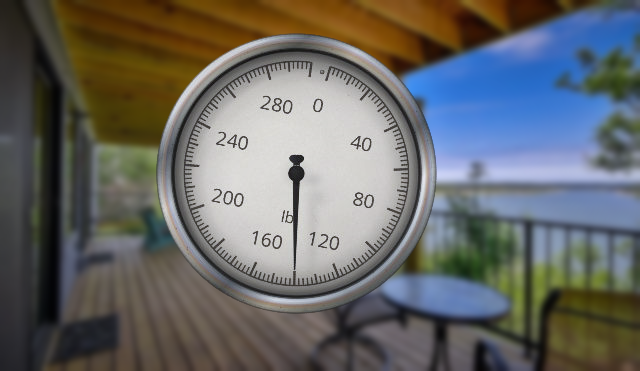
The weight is {"value": 140, "unit": "lb"}
